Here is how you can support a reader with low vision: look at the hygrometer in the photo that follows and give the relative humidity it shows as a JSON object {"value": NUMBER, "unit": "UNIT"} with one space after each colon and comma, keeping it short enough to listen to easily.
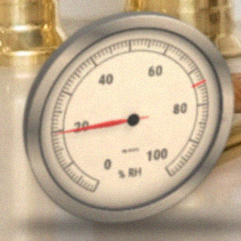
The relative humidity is {"value": 20, "unit": "%"}
